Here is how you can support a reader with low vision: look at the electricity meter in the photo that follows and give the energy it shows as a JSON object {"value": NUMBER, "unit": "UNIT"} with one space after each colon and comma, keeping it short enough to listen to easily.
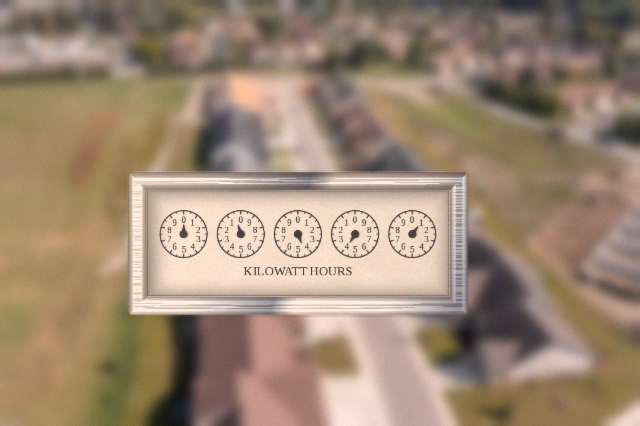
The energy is {"value": 441, "unit": "kWh"}
